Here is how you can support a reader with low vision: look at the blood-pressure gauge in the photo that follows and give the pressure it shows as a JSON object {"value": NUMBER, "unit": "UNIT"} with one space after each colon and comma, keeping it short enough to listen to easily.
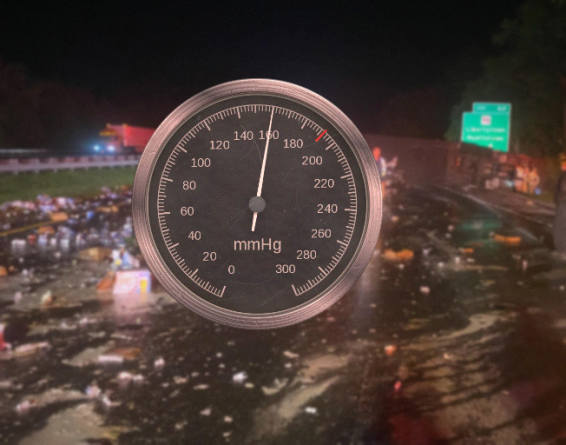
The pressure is {"value": 160, "unit": "mmHg"}
